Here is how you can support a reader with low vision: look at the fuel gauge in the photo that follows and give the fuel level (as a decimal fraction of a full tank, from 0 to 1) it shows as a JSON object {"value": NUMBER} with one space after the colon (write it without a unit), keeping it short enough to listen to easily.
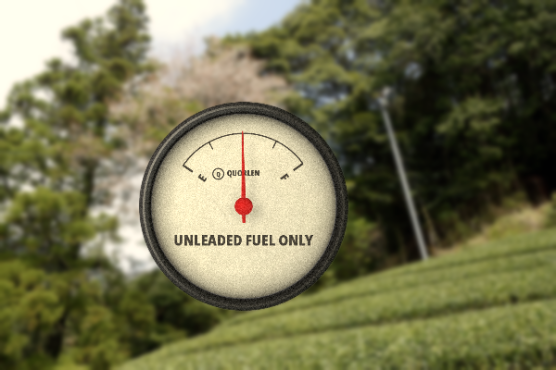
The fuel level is {"value": 0.5}
